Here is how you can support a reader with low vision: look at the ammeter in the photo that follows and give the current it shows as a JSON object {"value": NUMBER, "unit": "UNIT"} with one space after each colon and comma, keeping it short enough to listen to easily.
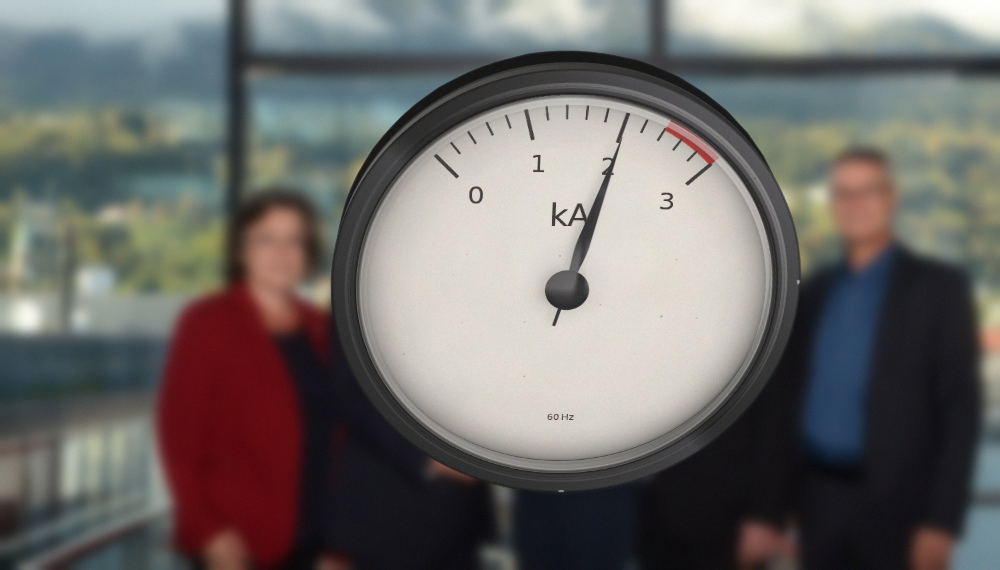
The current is {"value": 2, "unit": "kA"}
